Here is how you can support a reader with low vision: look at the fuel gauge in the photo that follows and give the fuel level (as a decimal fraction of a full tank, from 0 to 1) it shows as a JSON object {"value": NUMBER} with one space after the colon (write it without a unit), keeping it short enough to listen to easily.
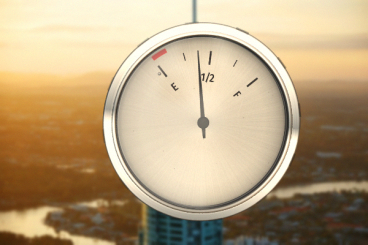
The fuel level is {"value": 0.375}
